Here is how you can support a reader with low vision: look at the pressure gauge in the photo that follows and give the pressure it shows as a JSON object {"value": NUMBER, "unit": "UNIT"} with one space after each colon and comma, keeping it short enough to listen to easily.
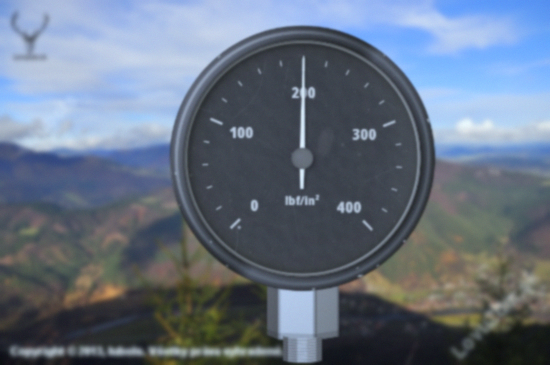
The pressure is {"value": 200, "unit": "psi"}
